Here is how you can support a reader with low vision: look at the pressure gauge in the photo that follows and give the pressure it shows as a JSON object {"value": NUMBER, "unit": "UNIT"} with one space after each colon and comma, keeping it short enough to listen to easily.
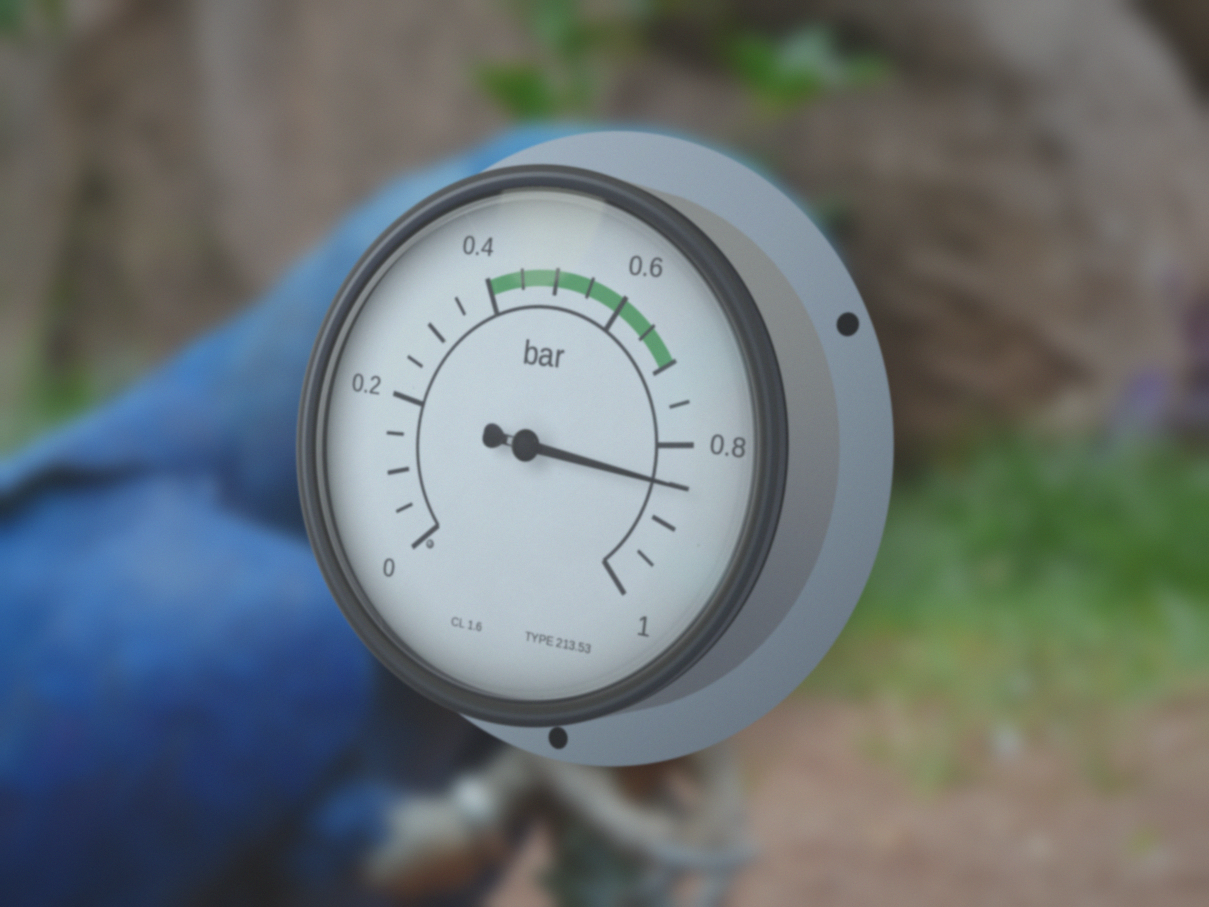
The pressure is {"value": 0.85, "unit": "bar"}
